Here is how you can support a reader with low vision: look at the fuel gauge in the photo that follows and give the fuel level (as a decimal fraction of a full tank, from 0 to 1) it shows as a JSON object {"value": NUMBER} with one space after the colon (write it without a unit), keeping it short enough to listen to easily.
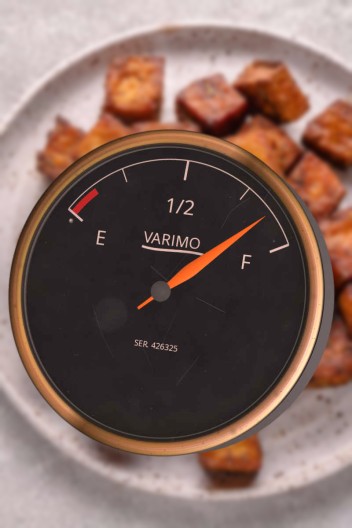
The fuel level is {"value": 0.875}
